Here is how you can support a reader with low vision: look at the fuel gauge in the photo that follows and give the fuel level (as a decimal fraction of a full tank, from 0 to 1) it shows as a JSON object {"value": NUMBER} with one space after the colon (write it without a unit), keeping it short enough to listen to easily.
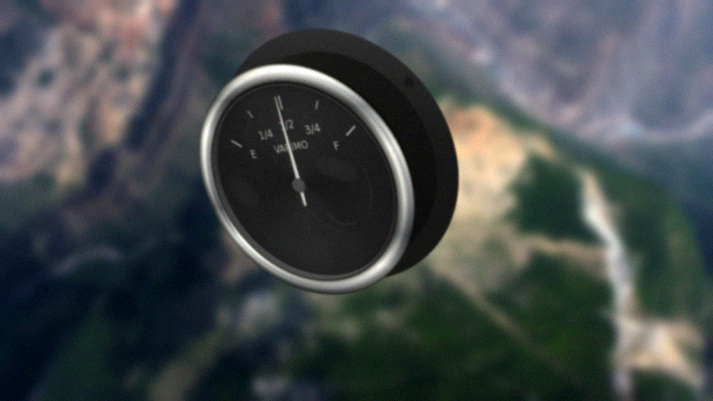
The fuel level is {"value": 0.5}
